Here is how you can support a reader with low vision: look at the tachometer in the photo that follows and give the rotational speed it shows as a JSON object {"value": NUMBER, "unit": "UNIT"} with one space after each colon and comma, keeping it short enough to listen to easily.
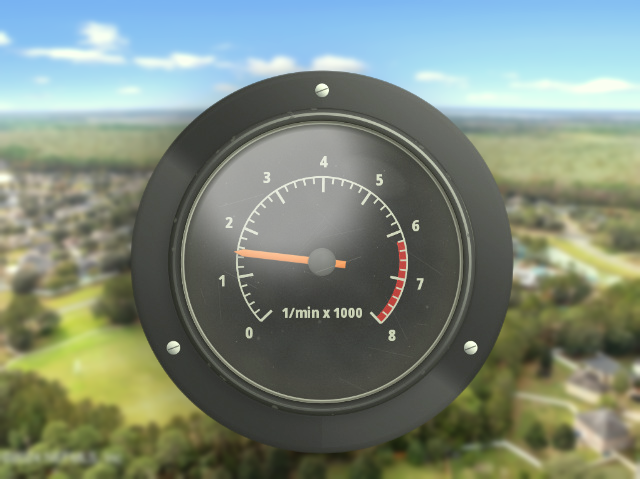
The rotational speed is {"value": 1500, "unit": "rpm"}
